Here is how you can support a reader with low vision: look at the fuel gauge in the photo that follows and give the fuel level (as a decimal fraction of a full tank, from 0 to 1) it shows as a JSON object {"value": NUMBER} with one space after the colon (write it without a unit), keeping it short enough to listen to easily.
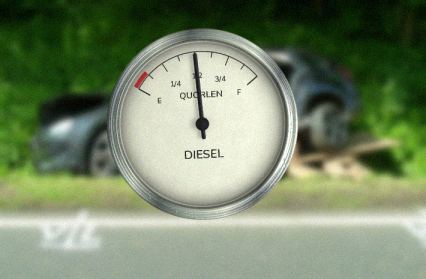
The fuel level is {"value": 0.5}
